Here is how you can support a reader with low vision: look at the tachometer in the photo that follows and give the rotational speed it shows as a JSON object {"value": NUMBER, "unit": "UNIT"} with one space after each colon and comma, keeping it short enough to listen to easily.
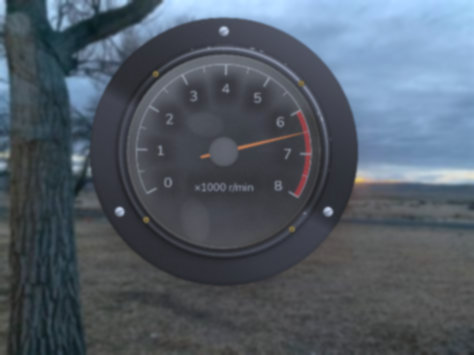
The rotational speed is {"value": 6500, "unit": "rpm"}
